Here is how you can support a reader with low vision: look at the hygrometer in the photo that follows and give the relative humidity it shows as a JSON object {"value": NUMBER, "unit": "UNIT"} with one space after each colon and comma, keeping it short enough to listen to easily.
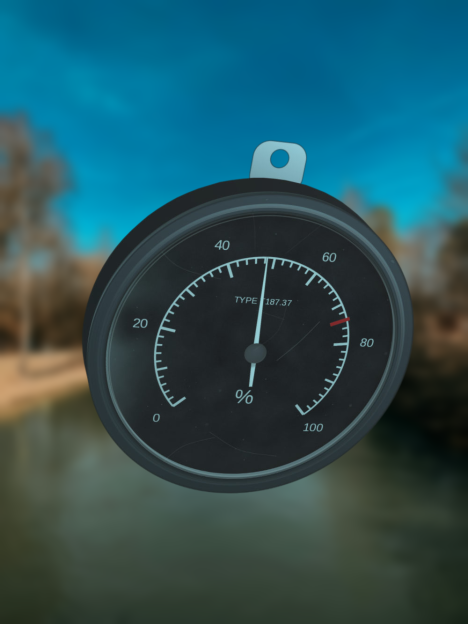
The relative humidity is {"value": 48, "unit": "%"}
